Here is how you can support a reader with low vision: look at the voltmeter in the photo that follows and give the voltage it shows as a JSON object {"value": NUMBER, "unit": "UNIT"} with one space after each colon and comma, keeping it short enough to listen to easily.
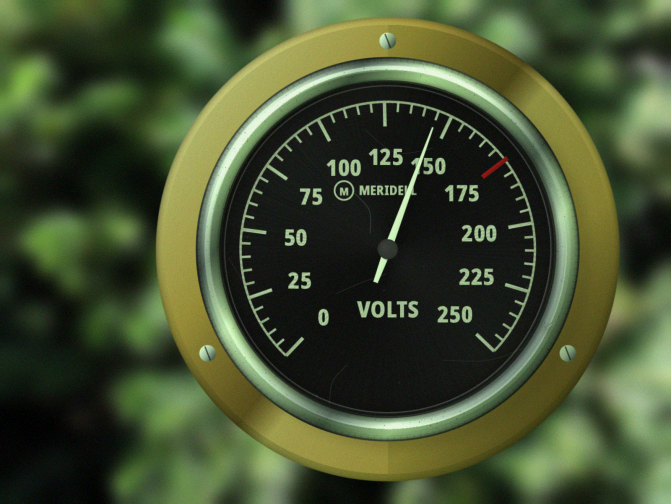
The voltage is {"value": 145, "unit": "V"}
